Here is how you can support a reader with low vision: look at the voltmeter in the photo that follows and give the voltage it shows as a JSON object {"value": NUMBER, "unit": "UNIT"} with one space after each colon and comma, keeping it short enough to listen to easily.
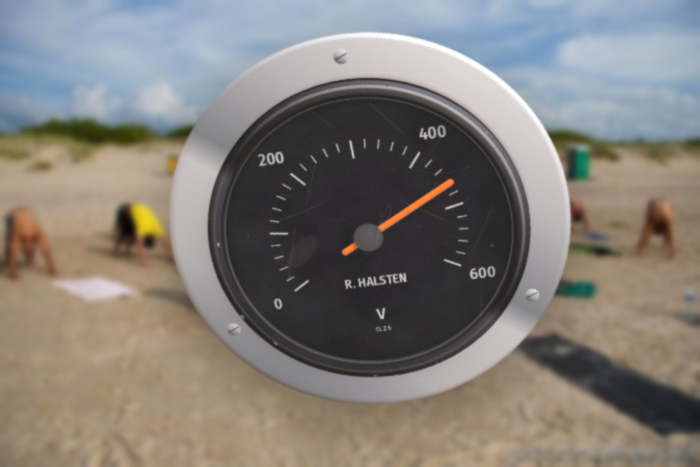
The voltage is {"value": 460, "unit": "V"}
